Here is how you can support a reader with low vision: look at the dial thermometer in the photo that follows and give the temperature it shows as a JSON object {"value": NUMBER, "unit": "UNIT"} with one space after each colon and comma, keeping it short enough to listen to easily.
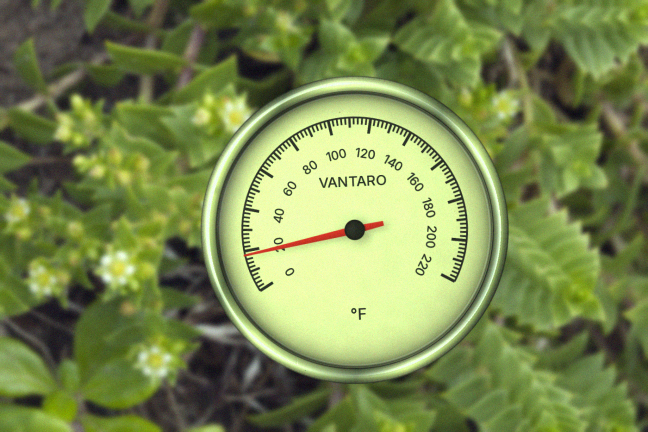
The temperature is {"value": 18, "unit": "°F"}
